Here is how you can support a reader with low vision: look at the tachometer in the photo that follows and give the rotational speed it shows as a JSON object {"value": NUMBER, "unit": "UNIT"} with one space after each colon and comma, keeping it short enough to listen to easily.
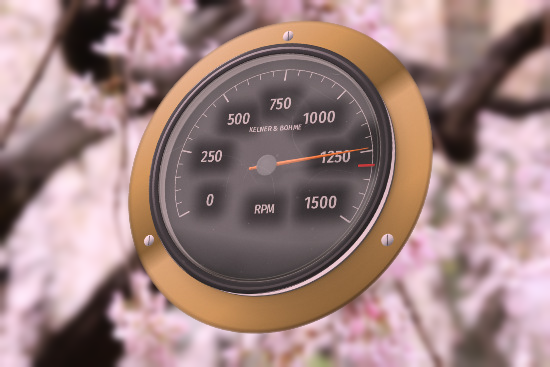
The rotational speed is {"value": 1250, "unit": "rpm"}
